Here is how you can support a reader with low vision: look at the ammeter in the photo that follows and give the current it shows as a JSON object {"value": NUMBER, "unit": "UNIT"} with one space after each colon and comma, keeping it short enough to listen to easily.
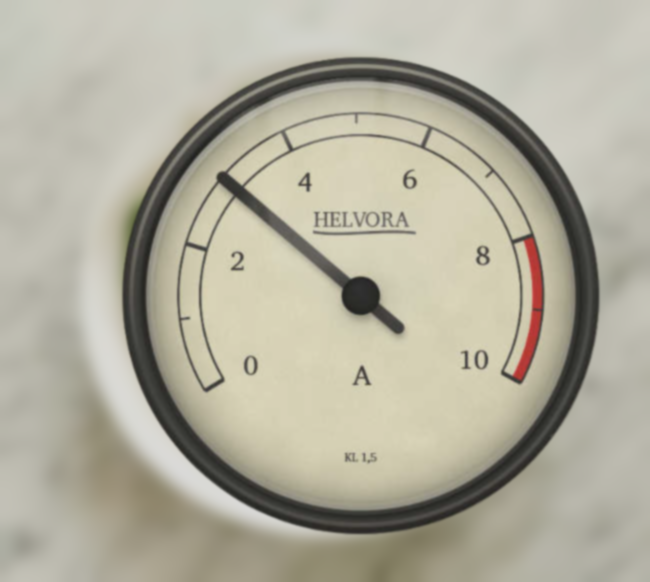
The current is {"value": 3, "unit": "A"}
